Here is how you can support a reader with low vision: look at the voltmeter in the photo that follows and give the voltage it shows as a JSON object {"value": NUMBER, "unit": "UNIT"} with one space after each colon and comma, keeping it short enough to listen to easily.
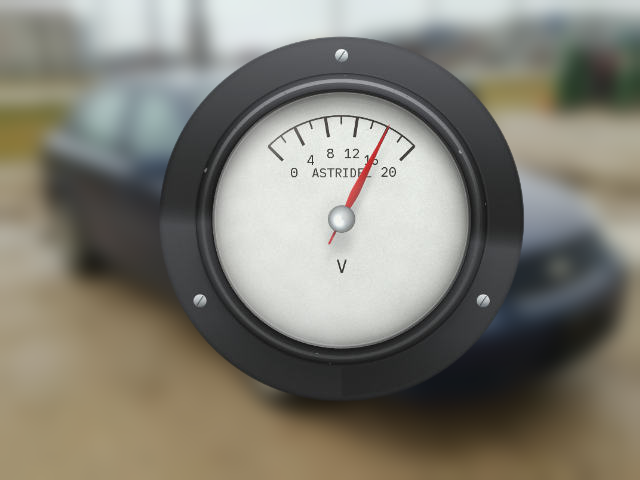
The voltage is {"value": 16, "unit": "V"}
